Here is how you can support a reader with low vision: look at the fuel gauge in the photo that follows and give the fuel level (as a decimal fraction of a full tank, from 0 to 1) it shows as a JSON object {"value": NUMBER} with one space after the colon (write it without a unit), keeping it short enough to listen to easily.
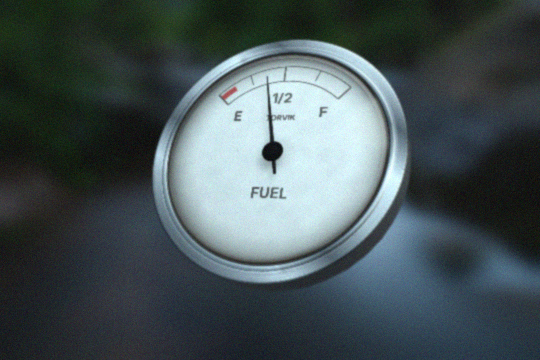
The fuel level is {"value": 0.375}
